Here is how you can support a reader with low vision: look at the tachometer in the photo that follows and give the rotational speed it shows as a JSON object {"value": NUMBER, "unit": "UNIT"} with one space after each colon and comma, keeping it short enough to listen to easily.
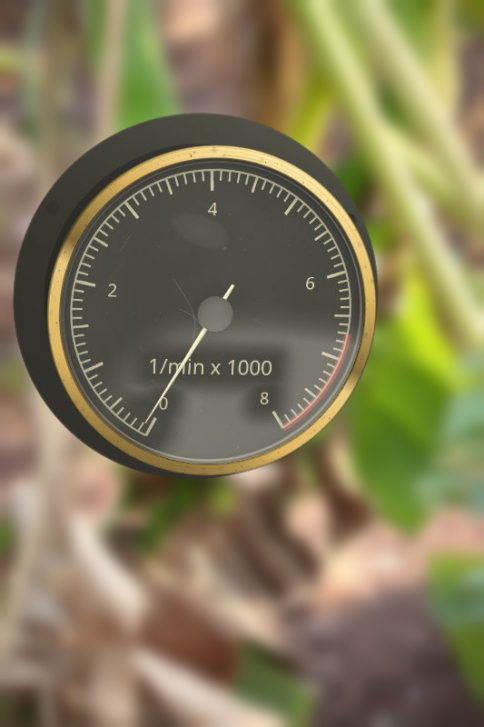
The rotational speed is {"value": 100, "unit": "rpm"}
